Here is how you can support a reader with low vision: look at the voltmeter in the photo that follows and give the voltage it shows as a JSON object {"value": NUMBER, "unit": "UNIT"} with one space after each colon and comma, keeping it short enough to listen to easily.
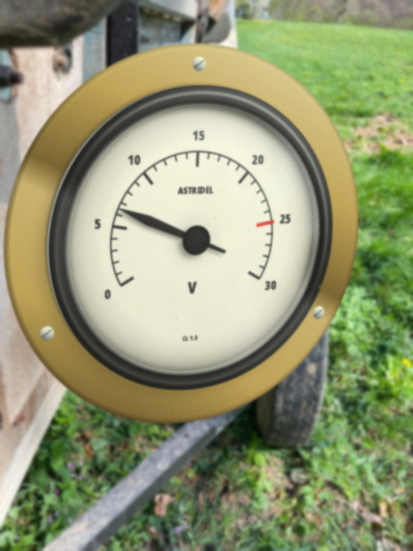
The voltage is {"value": 6.5, "unit": "V"}
